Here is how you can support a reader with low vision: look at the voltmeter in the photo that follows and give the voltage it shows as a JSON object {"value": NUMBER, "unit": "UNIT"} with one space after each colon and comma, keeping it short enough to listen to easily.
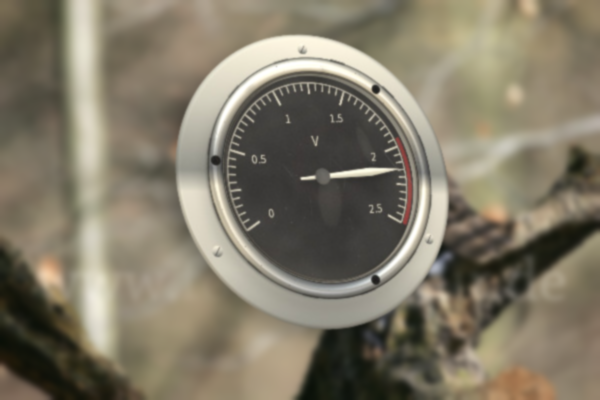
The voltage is {"value": 2.15, "unit": "V"}
